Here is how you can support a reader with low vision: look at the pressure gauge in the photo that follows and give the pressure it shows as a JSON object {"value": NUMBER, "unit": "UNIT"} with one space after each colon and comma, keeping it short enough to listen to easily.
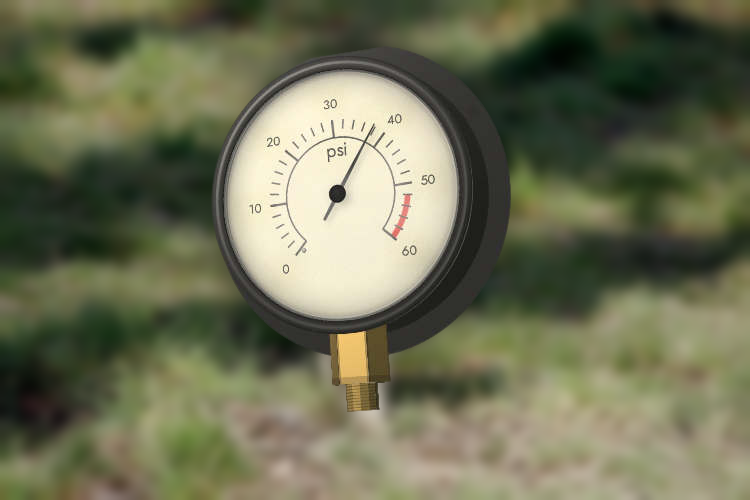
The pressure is {"value": 38, "unit": "psi"}
